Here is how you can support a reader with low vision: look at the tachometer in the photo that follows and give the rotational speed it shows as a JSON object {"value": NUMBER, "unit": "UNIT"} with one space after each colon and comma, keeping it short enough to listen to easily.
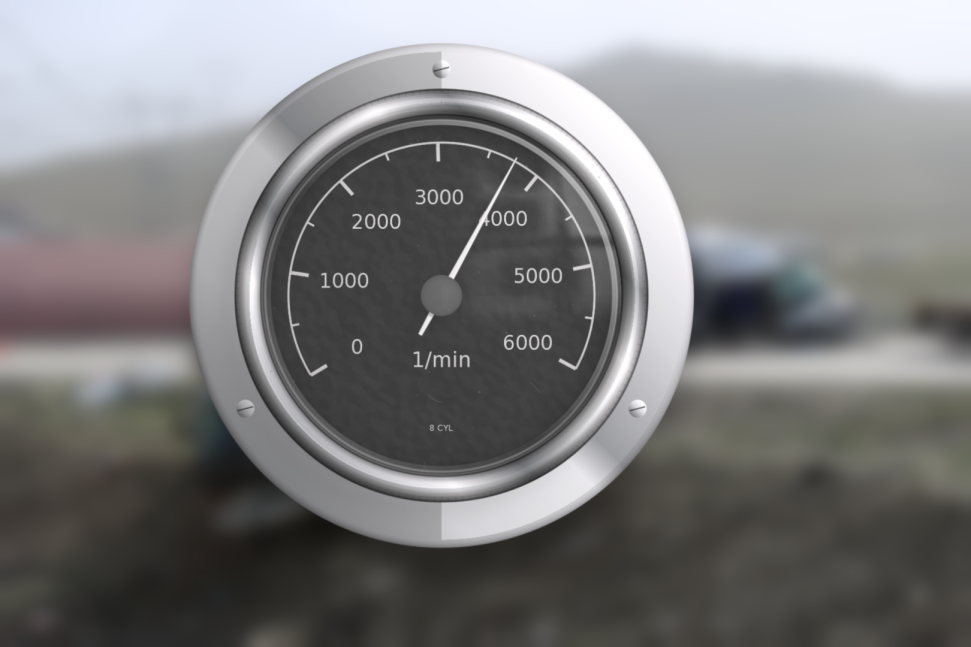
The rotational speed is {"value": 3750, "unit": "rpm"}
